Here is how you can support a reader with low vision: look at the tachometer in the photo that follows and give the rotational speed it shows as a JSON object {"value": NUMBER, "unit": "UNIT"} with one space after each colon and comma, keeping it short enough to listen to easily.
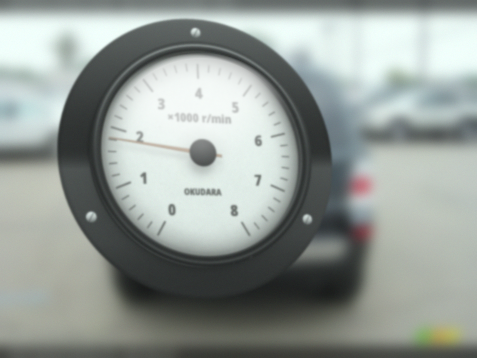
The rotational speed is {"value": 1800, "unit": "rpm"}
